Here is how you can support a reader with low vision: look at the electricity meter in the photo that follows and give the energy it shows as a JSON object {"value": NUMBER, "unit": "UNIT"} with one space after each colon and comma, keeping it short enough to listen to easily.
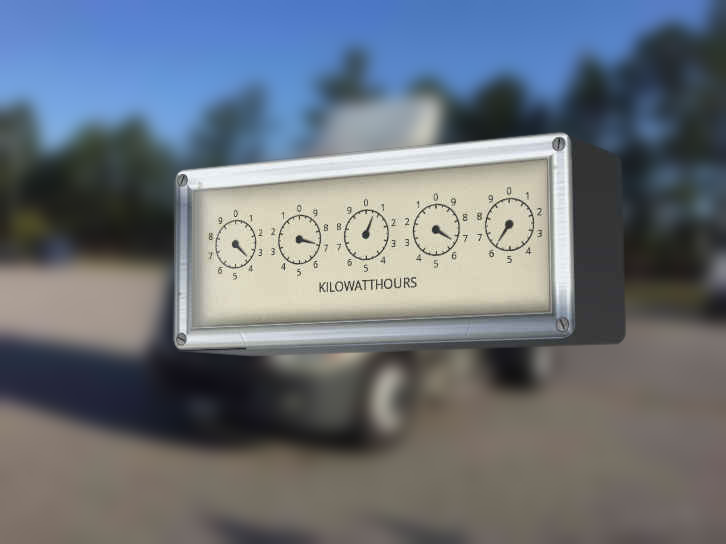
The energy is {"value": 37066, "unit": "kWh"}
